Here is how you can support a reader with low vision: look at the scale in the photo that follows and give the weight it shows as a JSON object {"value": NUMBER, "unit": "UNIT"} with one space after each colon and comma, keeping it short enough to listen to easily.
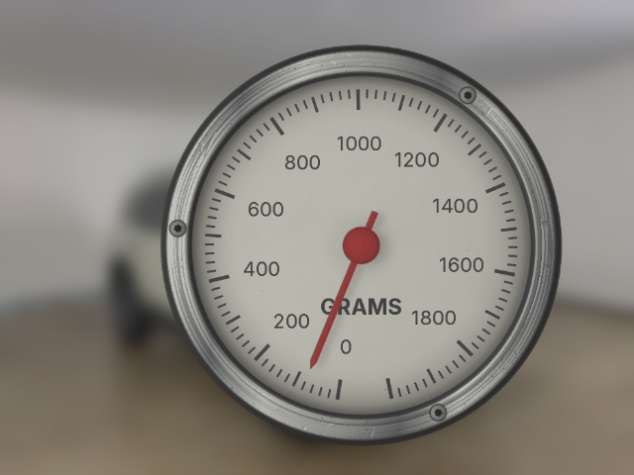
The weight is {"value": 80, "unit": "g"}
